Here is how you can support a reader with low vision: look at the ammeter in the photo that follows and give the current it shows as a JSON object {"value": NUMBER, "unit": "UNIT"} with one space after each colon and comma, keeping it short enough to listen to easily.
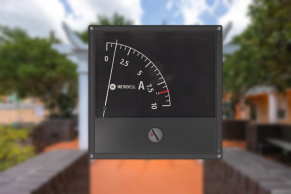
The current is {"value": 1, "unit": "A"}
